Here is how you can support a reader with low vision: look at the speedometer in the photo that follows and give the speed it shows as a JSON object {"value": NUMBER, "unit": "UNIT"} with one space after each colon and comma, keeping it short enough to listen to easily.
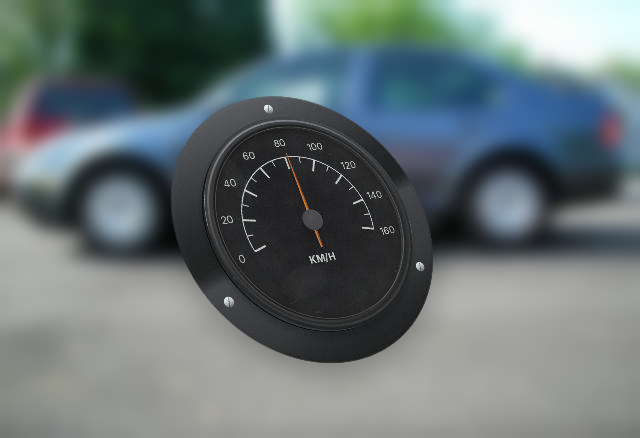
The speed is {"value": 80, "unit": "km/h"}
